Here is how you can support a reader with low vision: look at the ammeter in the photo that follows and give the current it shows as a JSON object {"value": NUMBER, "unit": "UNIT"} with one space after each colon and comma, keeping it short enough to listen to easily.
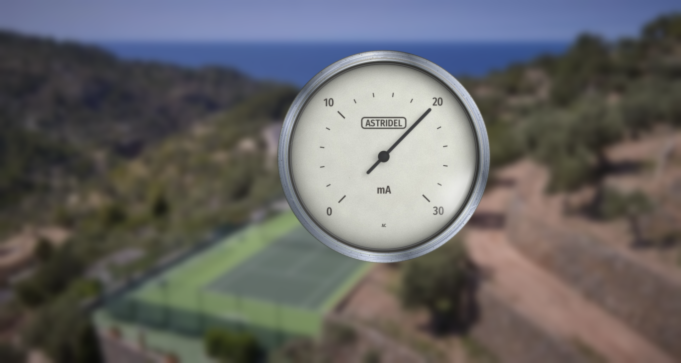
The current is {"value": 20, "unit": "mA"}
